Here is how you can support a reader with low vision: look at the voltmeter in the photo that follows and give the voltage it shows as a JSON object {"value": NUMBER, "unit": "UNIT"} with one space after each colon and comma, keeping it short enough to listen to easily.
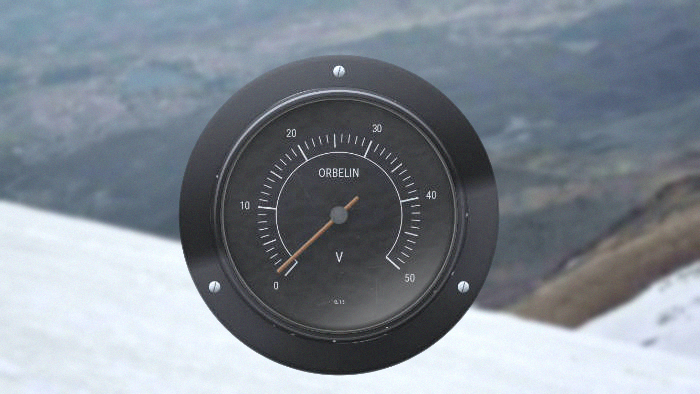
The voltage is {"value": 1, "unit": "V"}
